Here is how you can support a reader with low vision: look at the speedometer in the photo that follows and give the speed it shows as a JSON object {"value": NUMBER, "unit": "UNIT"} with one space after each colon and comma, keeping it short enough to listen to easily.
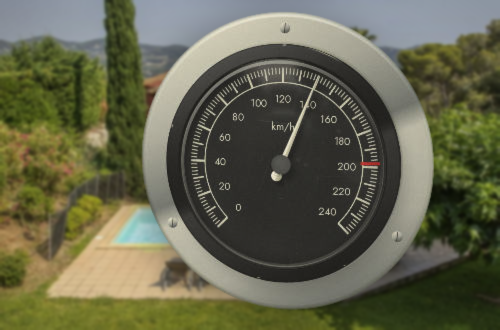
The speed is {"value": 140, "unit": "km/h"}
